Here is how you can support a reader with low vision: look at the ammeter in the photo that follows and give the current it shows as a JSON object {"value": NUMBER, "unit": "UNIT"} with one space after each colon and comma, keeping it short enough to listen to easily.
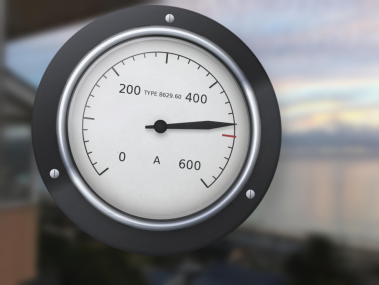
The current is {"value": 480, "unit": "A"}
